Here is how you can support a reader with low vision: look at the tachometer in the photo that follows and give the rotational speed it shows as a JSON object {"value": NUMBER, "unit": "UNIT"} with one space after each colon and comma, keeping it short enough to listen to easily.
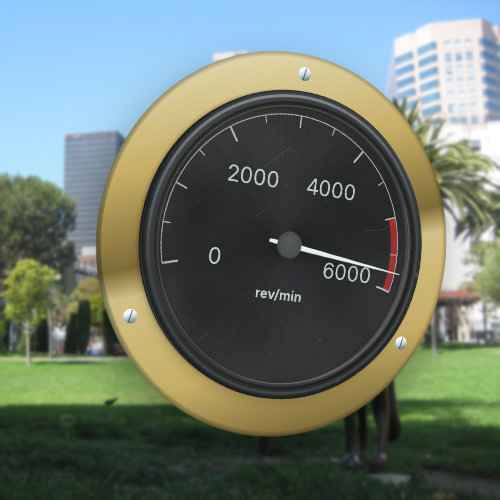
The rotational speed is {"value": 5750, "unit": "rpm"}
